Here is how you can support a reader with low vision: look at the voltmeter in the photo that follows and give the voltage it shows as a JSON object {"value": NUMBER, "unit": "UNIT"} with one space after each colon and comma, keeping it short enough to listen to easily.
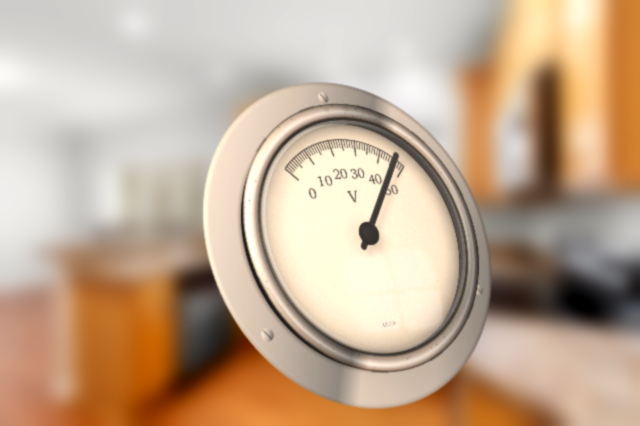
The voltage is {"value": 45, "unit": "V"}
